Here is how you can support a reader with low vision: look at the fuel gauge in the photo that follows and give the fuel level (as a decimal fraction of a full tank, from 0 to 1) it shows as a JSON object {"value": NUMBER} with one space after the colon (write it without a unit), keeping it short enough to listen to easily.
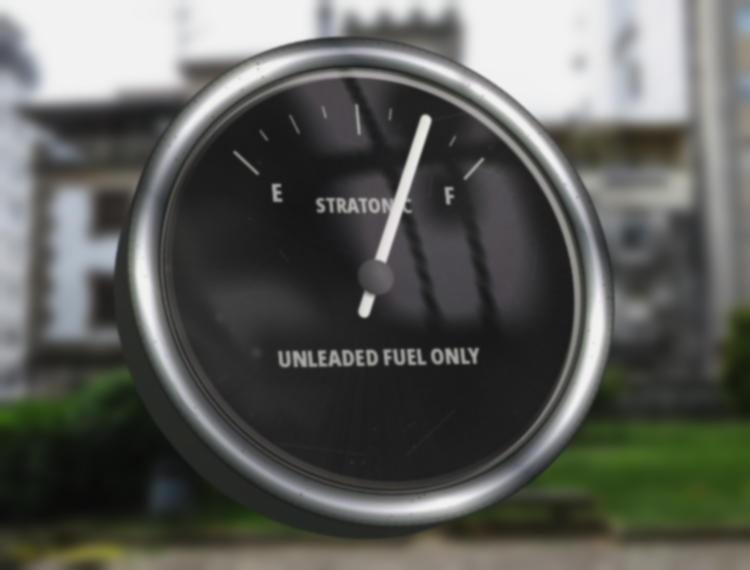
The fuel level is {"value": 0.75}
